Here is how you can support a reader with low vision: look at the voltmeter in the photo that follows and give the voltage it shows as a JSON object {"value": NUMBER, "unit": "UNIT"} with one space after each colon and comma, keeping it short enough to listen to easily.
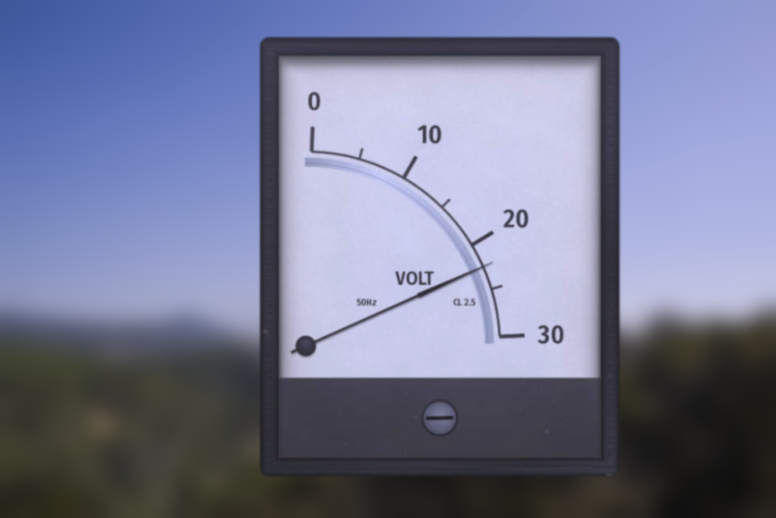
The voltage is {"value": 22.5, "unit": "V"}
